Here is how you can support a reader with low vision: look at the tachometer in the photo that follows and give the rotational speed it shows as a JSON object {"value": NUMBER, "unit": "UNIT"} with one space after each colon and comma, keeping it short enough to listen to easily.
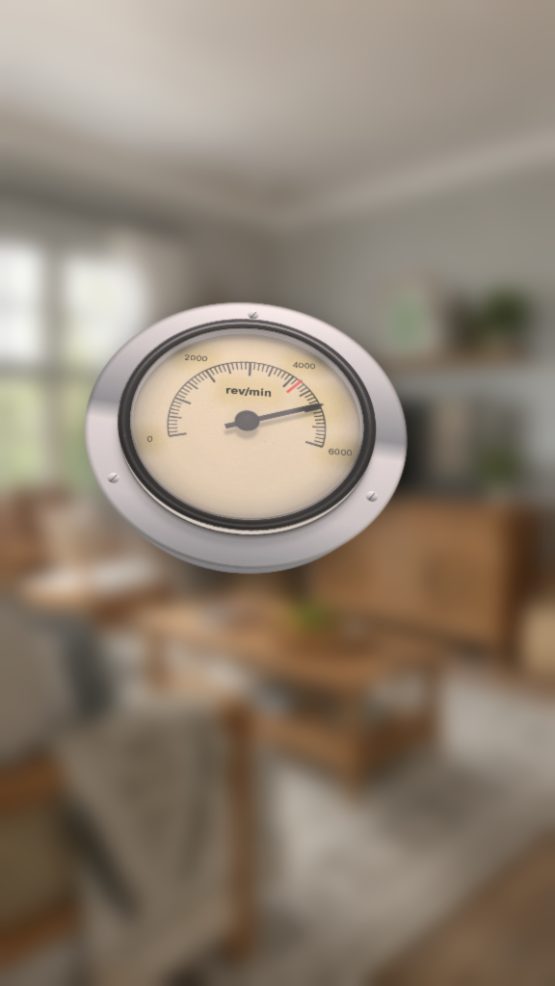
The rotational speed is {"value": 5000, "unit": "rpm"}
